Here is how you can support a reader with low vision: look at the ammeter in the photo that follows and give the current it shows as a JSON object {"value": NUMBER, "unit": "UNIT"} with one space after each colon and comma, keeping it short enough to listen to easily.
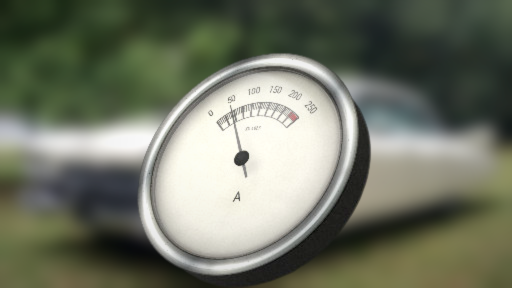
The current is {"value": 50, "unit": "A"}
